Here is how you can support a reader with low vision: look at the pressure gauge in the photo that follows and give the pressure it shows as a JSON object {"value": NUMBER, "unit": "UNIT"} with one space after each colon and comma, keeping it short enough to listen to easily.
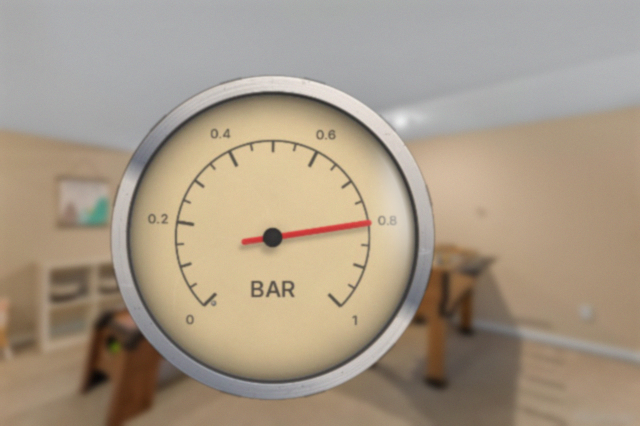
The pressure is {"value": 0.8, "unit": "bar"}
